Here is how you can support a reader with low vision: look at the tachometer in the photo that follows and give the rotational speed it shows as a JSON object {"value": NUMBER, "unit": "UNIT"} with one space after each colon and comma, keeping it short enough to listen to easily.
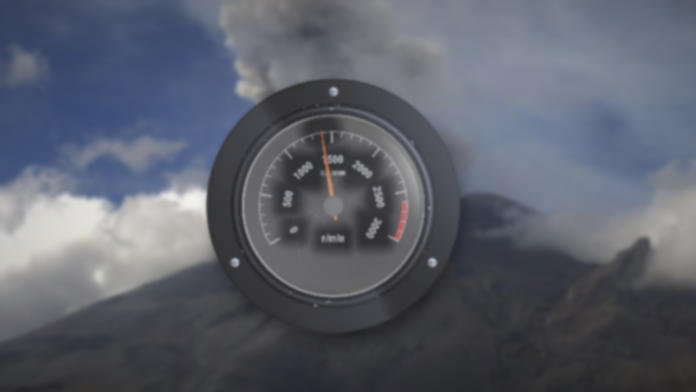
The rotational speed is {"value": 1400, "unit": "rpm"}
